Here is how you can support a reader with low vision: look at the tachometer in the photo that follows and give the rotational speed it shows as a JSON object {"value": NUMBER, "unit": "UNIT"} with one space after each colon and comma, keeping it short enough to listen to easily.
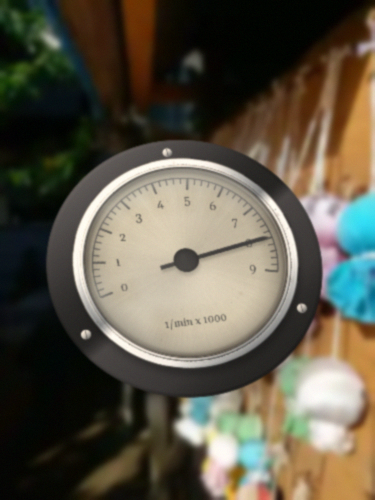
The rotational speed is {"value": 8000, "unit": "rpm"}
